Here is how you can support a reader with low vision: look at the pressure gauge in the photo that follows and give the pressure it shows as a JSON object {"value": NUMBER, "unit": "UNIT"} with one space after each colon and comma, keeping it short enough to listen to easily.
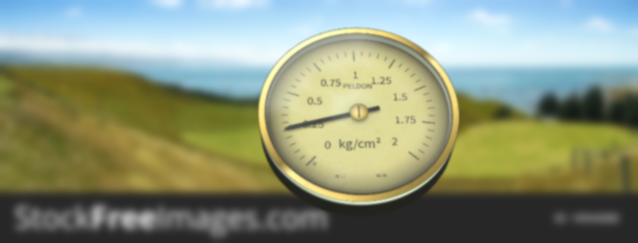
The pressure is {"value": 0.25, "unit": "kg/cm²"}
